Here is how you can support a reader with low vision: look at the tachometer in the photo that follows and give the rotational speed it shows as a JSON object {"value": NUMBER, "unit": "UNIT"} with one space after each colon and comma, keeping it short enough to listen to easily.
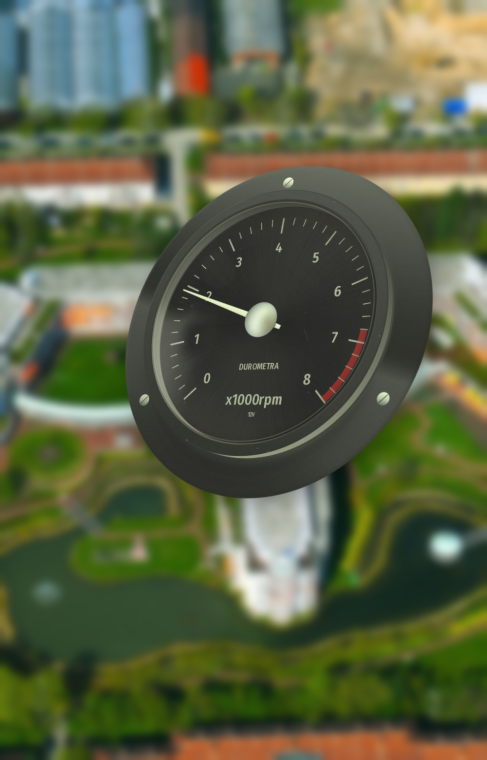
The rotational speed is {"value": 1900, "unit": "rpm"}
